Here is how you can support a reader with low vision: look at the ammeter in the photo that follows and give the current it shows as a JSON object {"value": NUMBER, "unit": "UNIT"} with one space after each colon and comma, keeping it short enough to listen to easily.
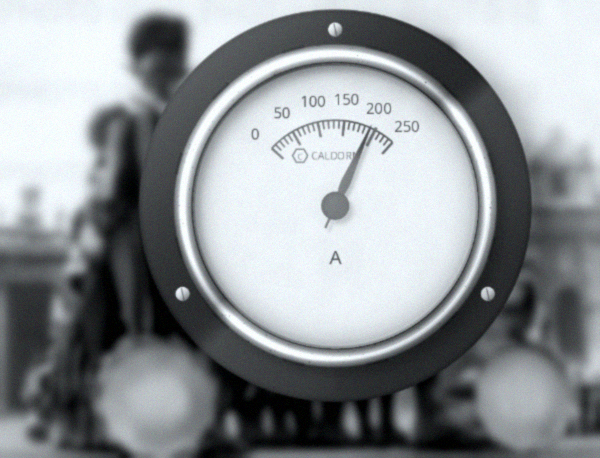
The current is {"value": 200, "unit": "A"}
